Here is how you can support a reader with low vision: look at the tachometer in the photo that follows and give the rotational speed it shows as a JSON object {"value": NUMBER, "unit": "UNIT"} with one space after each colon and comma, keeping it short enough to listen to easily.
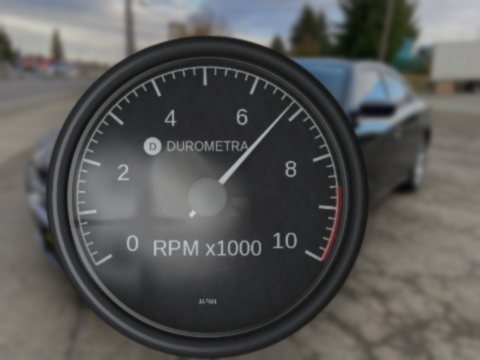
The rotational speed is {"value": 6800, "unit": "rpm"}
